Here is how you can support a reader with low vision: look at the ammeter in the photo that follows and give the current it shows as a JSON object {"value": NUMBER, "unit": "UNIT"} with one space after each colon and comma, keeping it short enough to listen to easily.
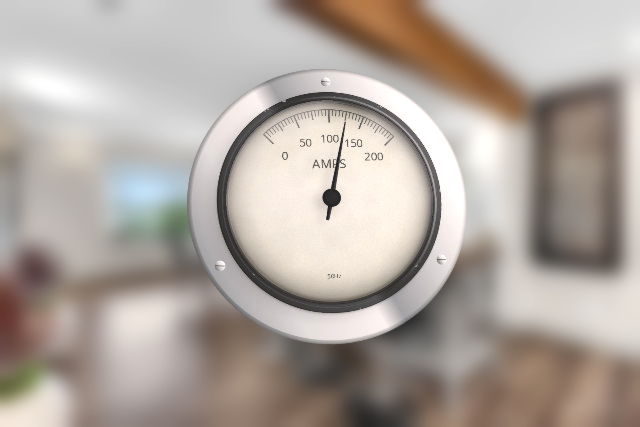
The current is {"value": 125, "unit": "A"}
